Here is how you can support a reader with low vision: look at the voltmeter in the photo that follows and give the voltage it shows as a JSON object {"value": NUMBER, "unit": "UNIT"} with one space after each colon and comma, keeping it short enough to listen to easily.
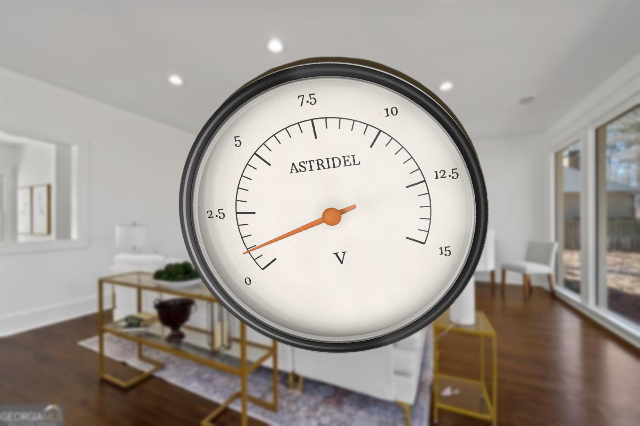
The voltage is {"value": 1, "unit": "V"}
